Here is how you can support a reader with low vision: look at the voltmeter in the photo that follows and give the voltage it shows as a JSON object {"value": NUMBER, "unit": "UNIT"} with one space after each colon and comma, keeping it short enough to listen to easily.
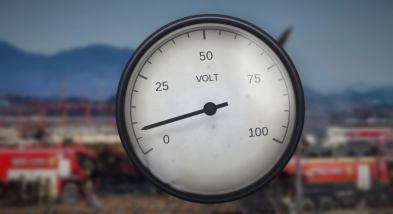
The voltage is {"value": 7.5, "unit": "V"}
